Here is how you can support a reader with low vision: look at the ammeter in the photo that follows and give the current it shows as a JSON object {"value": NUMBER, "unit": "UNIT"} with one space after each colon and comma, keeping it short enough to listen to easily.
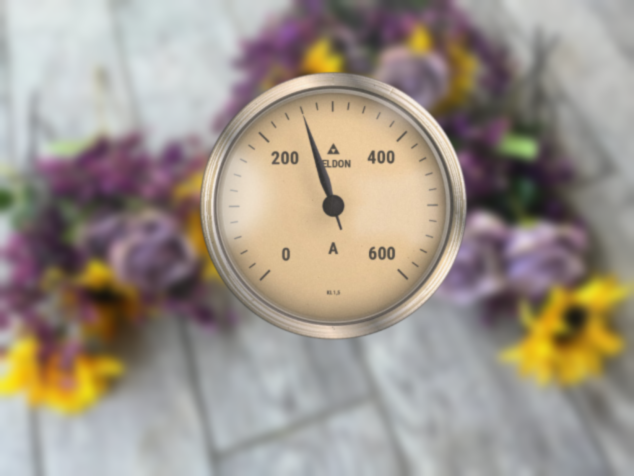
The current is {"value": 260, "unit": "A"}
